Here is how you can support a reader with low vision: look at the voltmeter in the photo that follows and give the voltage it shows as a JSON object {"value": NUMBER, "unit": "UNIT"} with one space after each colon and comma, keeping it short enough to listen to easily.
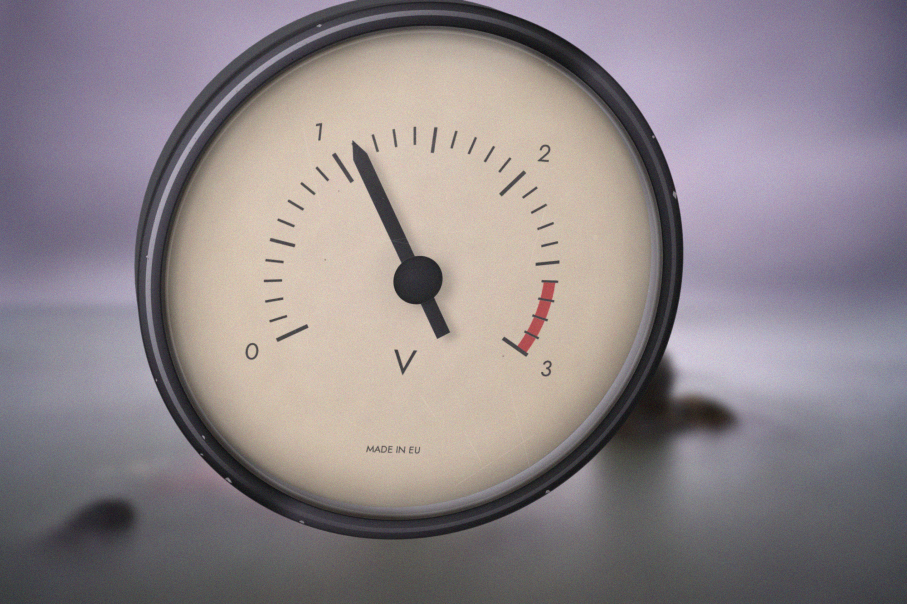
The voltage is {"value": 1.1, "unit": "V"}
